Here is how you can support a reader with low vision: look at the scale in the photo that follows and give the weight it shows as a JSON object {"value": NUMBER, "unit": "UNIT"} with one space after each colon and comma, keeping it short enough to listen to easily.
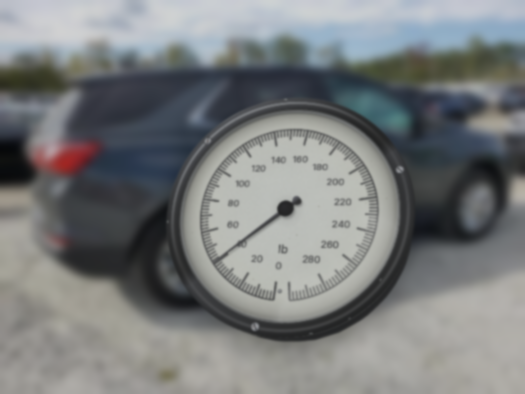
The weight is {"value": 40, "unit": "lb"}
